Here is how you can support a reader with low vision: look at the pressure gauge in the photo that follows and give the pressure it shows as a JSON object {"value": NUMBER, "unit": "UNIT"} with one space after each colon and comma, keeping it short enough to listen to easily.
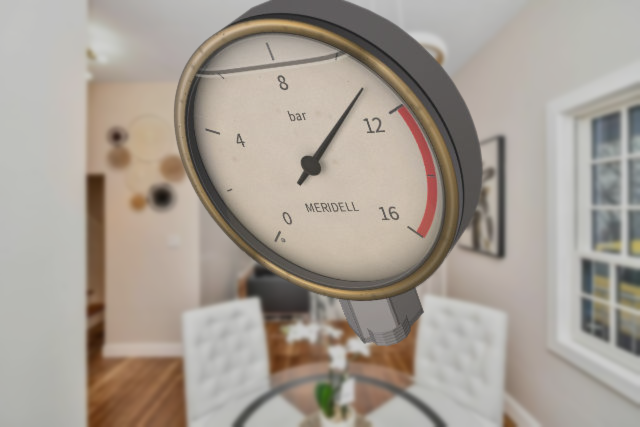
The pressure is {"value": 11, "unit": "bar"}
